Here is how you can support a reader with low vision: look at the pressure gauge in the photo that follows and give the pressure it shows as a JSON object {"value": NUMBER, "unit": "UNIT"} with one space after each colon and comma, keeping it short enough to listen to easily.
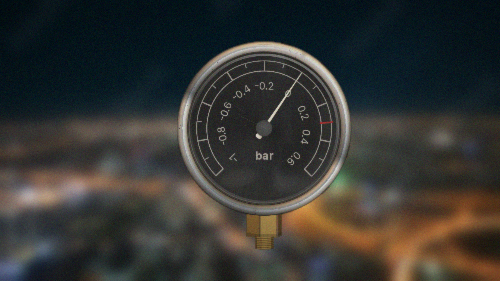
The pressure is {"value": 0, "unit": "bar"}
